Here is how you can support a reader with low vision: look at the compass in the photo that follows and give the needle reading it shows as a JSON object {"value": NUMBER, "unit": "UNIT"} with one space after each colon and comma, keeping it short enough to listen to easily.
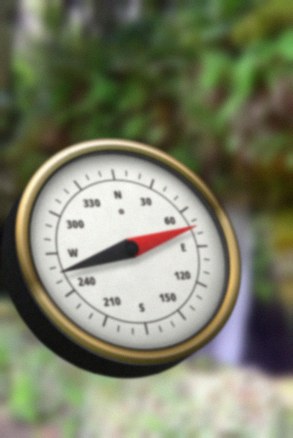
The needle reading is {"value": 75, "unit": "°"}
